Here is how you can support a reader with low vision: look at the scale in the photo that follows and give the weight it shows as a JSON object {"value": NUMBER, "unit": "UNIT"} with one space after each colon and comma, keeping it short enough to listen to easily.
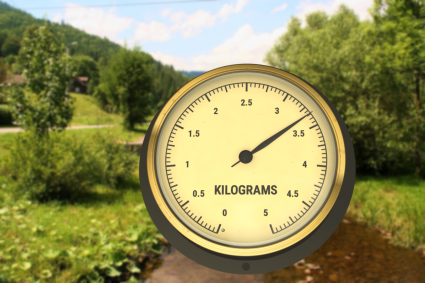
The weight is {"value": 3.35, "unit": "kg"}
